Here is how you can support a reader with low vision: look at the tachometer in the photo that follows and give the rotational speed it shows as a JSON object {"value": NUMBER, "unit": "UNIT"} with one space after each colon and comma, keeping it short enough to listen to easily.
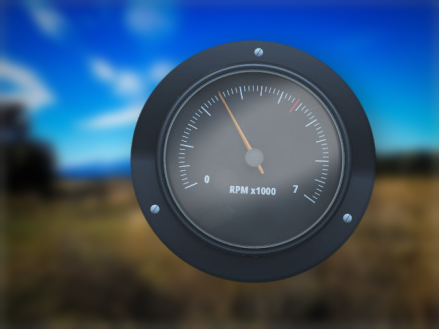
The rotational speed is {"value": 2500, "unit": "rpm"}
